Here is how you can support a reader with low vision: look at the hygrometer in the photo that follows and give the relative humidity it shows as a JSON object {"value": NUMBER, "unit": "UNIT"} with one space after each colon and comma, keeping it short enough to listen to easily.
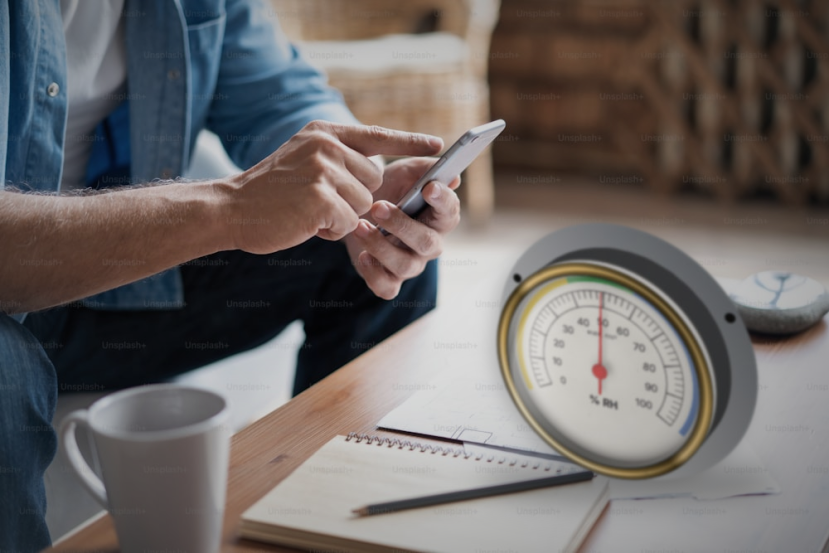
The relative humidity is {"value": 50, "unit": "%"}
